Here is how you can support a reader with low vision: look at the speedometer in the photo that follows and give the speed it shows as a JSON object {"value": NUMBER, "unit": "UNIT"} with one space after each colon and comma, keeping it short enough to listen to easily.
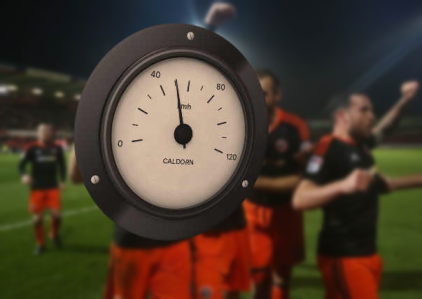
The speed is {"value": 50, "unit": "km/h"}
